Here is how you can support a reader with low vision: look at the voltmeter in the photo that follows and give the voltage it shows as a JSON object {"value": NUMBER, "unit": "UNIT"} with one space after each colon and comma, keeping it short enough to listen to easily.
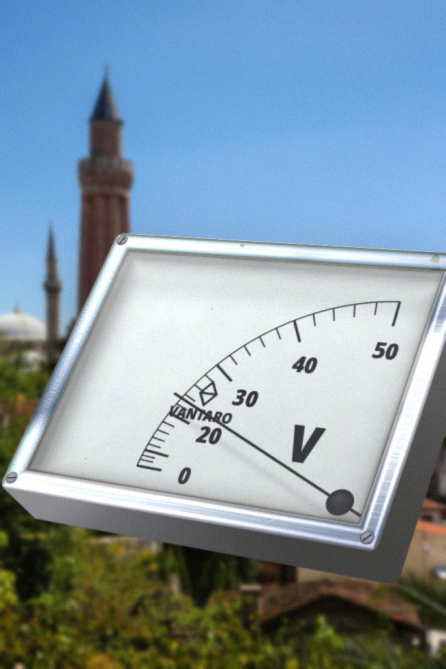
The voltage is {"value": 23, "unit": "V"}
